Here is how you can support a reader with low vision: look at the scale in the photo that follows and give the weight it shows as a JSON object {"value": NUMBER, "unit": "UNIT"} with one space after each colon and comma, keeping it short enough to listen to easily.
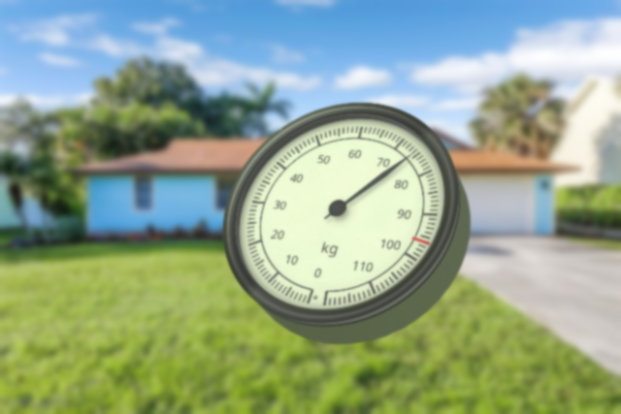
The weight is {"value": 75, "unit": "kg"}
